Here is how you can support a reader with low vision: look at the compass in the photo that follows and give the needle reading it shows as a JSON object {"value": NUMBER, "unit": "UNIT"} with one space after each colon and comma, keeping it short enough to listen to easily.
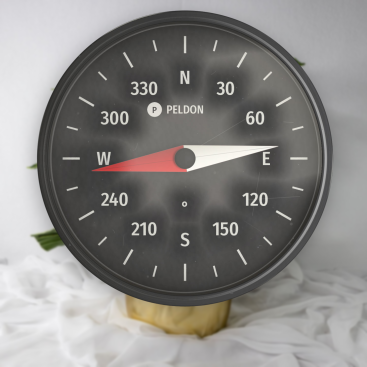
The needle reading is {"value": 262.5, "unit": "°"}
